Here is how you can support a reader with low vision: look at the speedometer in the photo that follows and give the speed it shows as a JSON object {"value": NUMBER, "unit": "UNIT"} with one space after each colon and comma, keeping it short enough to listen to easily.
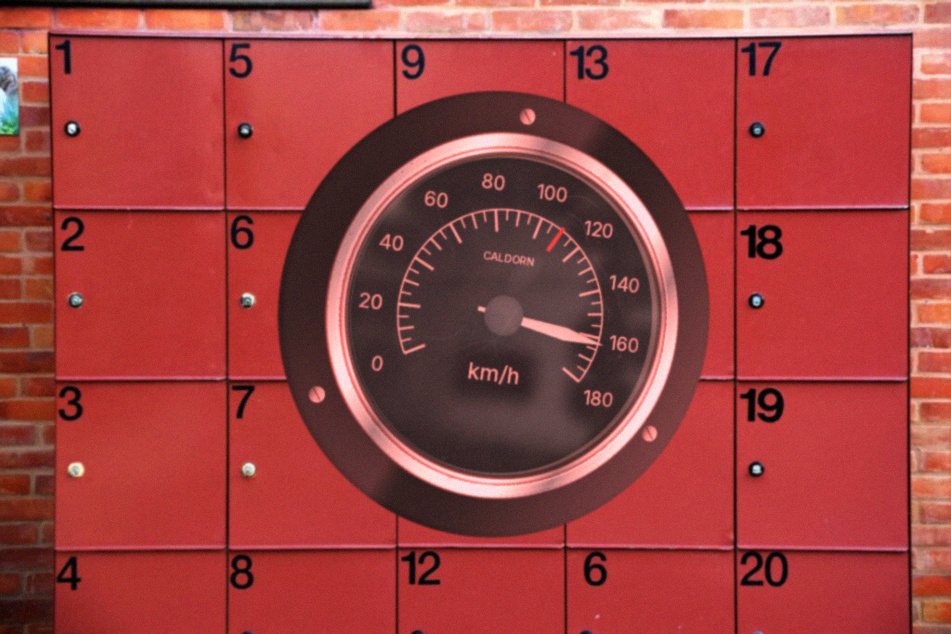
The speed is {"value": 162.5, "unit": "km/h"}
